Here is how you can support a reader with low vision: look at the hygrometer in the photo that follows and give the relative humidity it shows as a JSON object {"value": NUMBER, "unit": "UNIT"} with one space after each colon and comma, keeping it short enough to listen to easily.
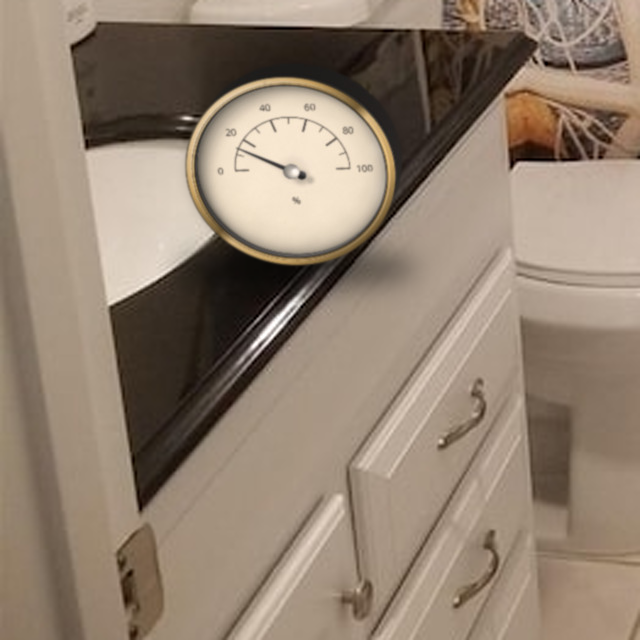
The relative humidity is {"value": 15, "unit": "%"}
